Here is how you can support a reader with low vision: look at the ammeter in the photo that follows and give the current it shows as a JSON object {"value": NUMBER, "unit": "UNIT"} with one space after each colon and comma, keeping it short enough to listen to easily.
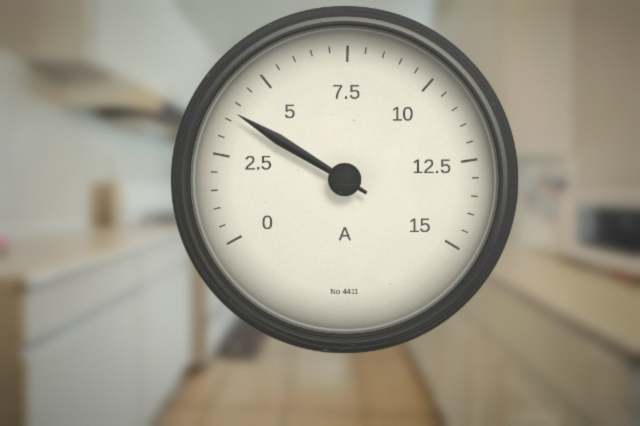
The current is {"value": 3.75, "unit": "A"}
